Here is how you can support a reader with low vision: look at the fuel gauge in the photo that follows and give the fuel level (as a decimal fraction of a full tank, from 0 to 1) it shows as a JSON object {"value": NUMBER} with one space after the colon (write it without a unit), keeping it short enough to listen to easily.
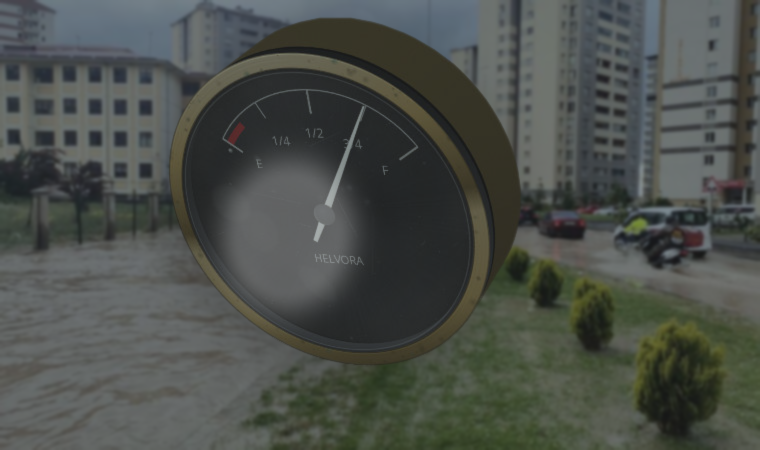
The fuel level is {"value": 0.75}
